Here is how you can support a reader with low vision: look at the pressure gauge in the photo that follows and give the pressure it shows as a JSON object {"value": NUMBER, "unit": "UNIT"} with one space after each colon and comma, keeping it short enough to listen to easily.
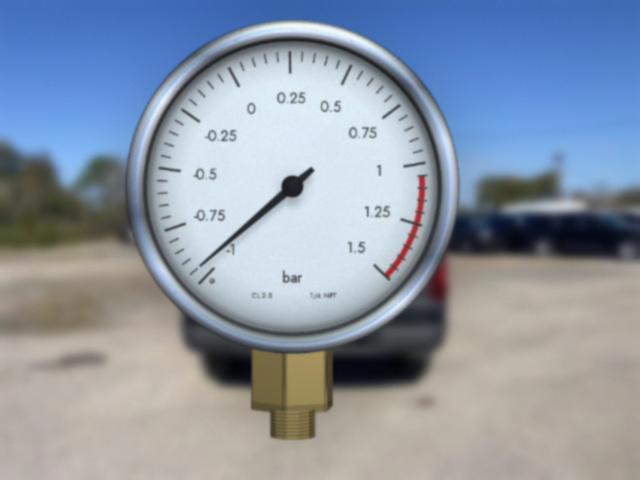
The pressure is {"value": -0.95, "unit": "bar"}
